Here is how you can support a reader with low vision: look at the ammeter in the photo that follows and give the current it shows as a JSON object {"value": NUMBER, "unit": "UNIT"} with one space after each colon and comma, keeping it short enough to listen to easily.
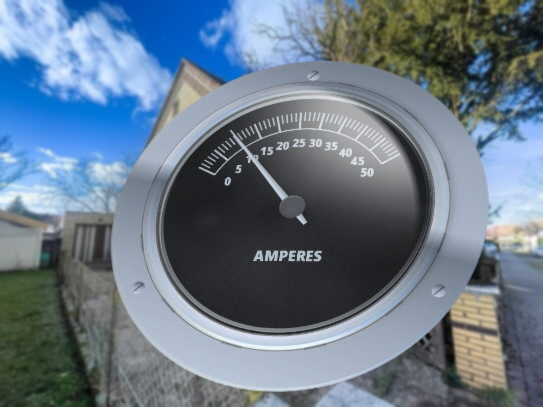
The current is {"value": 10, "unit": "A"}
